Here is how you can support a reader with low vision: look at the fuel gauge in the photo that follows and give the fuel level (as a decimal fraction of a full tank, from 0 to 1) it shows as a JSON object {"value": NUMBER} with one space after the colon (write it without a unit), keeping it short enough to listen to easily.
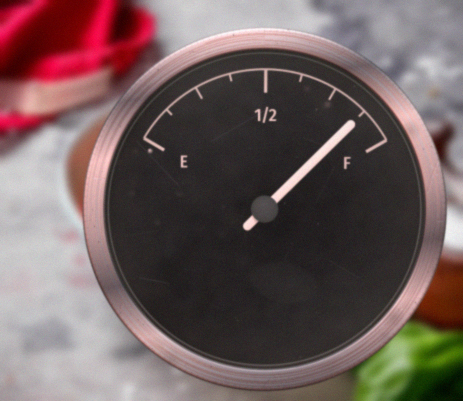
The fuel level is {"value": 0.875}
